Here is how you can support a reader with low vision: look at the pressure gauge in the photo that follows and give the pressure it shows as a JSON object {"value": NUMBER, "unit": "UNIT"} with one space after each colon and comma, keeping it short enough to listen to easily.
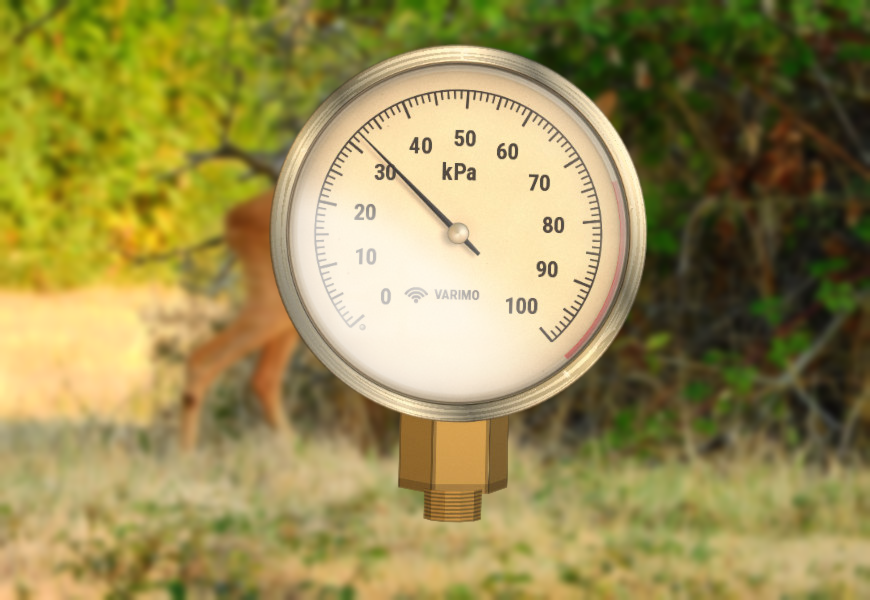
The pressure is {"value": 32, "unit": "kPa"}
